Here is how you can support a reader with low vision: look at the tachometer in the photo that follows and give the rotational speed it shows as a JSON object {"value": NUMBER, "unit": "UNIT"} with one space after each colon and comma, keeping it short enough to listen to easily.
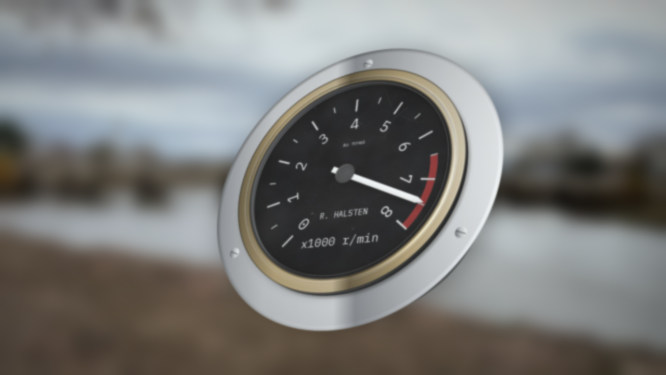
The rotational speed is {"value": 7500, "unit": "rpm"}
